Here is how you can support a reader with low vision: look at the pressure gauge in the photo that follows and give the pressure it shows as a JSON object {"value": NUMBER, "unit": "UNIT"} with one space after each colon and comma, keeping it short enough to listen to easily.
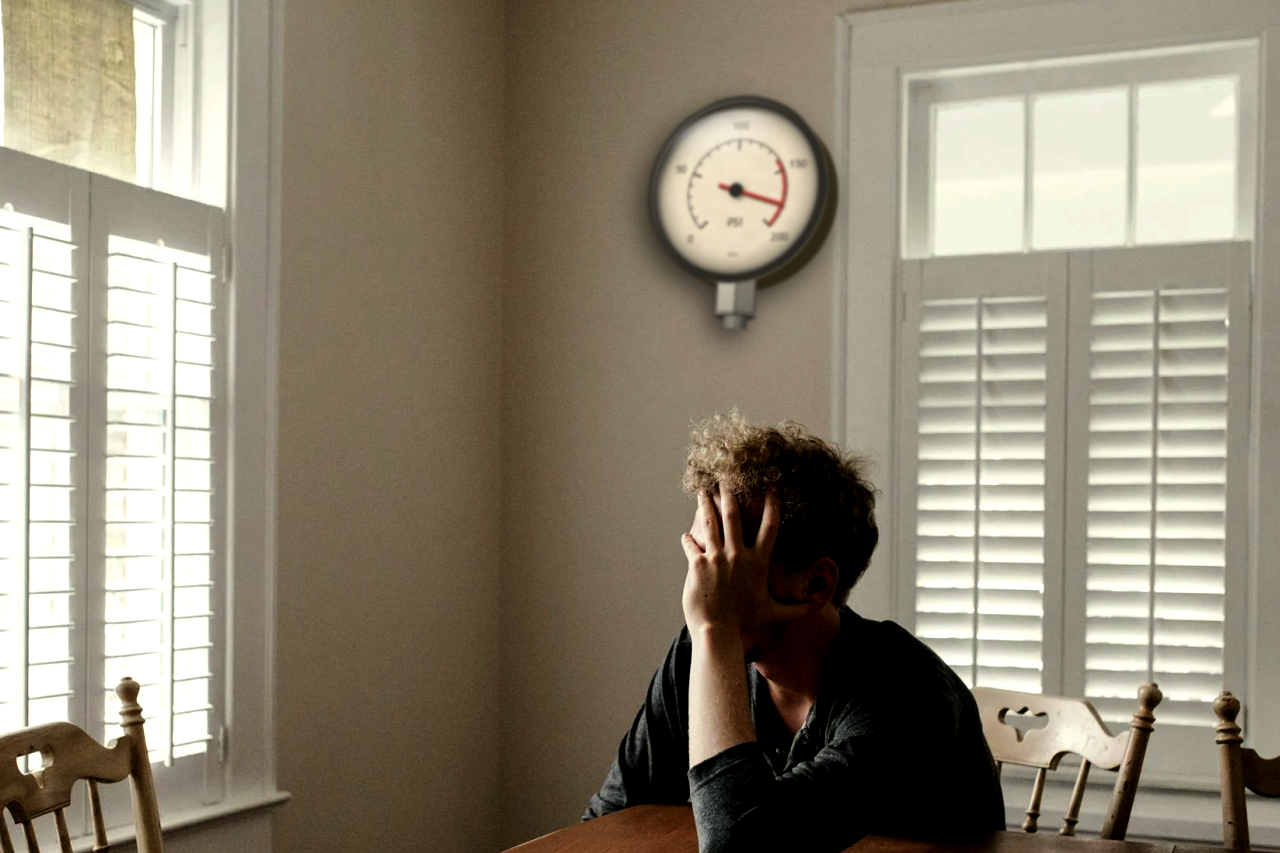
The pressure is {"value": 180, "unit": "psi"}
